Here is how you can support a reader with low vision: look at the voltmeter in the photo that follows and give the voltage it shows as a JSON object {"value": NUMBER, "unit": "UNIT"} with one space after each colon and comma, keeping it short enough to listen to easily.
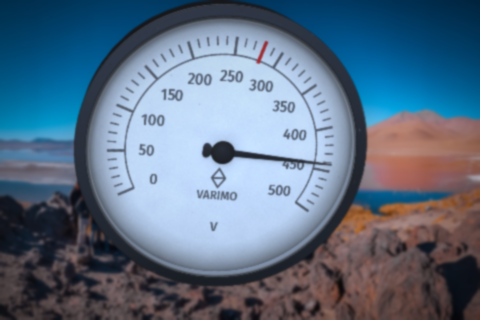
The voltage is {"value": 440, "unit": "V"}
